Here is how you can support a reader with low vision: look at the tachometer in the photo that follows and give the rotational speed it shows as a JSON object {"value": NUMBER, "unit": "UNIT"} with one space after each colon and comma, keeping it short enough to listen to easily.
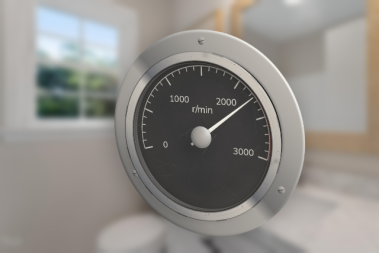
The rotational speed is {"value": 2250, "unit": "rpm"}
